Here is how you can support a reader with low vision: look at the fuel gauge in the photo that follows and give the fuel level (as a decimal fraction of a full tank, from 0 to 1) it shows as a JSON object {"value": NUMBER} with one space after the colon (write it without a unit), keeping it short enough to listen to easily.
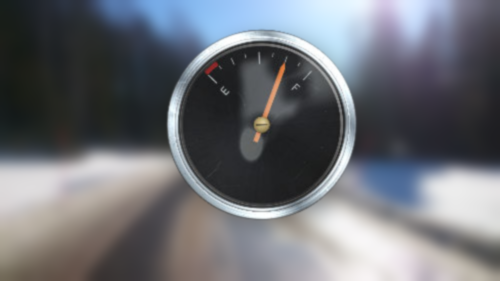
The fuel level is {"value": 0.75}
